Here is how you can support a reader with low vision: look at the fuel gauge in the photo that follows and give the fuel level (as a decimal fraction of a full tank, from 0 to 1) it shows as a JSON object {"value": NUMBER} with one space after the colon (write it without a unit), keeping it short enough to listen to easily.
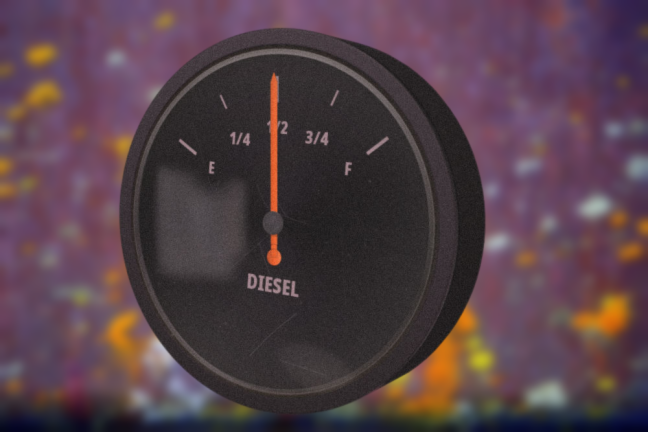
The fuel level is {"value": 0.5}
